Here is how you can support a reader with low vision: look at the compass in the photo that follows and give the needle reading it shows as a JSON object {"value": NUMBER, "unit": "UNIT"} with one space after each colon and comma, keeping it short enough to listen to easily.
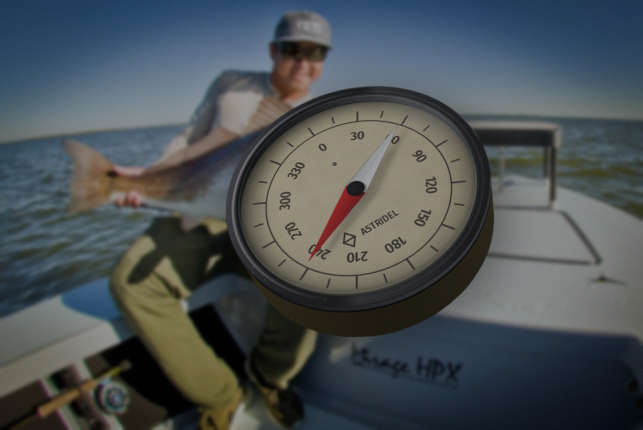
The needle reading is {"value": 240, "unit": "°"}
